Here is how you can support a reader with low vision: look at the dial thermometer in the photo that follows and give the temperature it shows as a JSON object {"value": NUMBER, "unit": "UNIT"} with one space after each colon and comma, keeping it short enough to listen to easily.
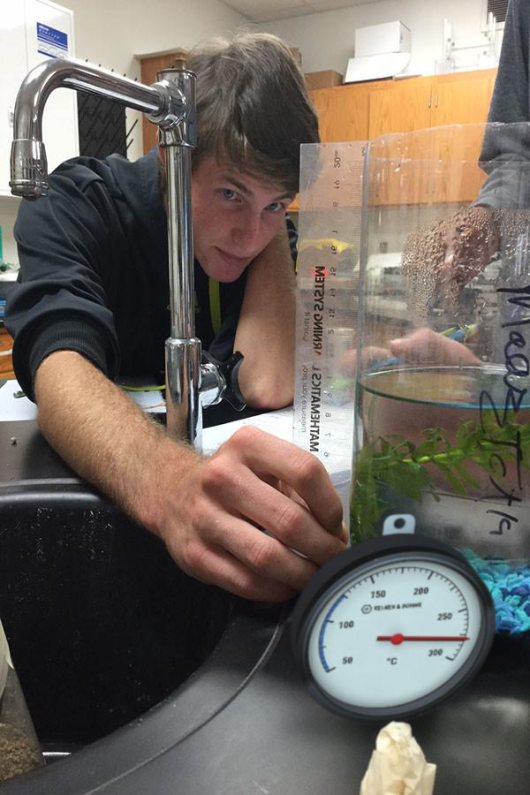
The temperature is {"value": 275, "unit": "°C"}
